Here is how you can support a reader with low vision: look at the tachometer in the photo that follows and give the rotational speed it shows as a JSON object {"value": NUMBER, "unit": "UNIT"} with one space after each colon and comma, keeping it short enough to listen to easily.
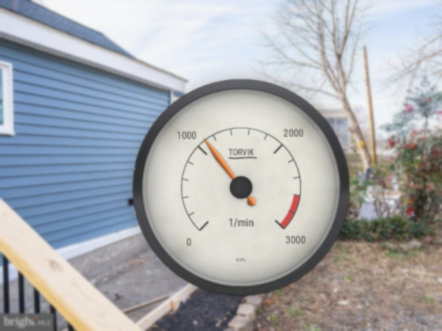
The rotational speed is {"value": 1100, "unit": "rpm"}
